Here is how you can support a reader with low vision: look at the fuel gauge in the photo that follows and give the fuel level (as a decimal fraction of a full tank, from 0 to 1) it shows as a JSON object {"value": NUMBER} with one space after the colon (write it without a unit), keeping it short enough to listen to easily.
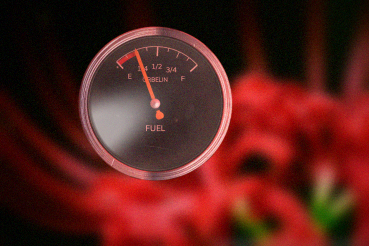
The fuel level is {"value": 0.25}
